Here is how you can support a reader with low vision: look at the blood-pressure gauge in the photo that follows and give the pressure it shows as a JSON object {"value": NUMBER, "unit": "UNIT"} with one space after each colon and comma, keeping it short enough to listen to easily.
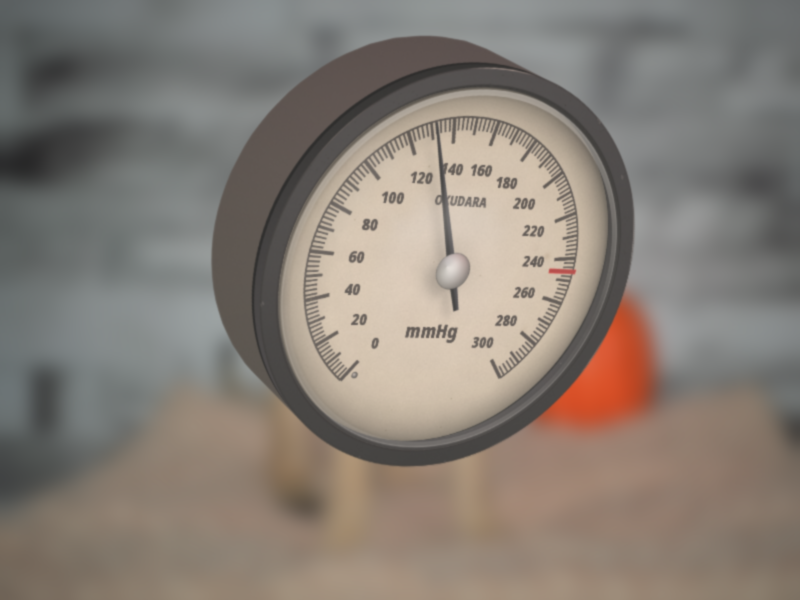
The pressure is {"value": 130, "unit": "mmHg"}
